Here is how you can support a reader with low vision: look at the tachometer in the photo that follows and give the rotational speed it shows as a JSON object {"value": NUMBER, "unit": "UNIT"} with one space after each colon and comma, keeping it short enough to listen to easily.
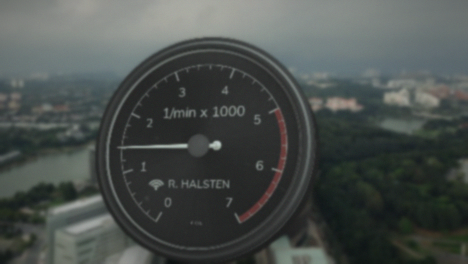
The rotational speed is {"value": 1400, "unit": "rpm"}
